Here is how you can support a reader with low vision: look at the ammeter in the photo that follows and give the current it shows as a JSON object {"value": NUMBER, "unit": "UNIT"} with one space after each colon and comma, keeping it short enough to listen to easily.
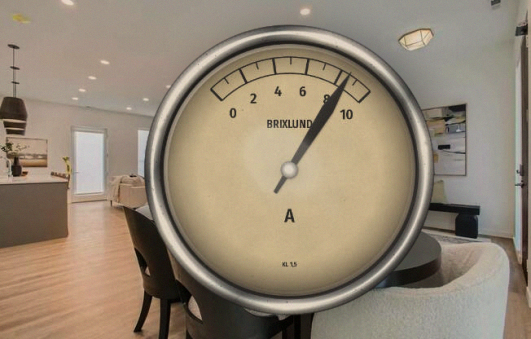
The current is {"value": 8.5, "unit": "A"}
